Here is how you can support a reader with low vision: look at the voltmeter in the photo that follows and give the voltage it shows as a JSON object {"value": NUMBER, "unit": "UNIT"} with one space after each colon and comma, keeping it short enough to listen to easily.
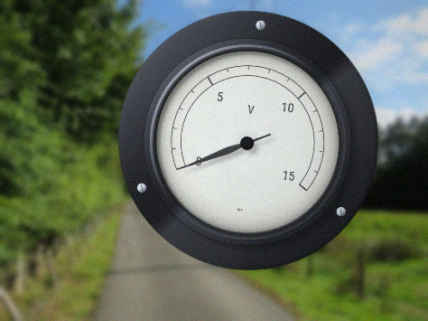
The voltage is {"value": 0, "unit": "V"}
